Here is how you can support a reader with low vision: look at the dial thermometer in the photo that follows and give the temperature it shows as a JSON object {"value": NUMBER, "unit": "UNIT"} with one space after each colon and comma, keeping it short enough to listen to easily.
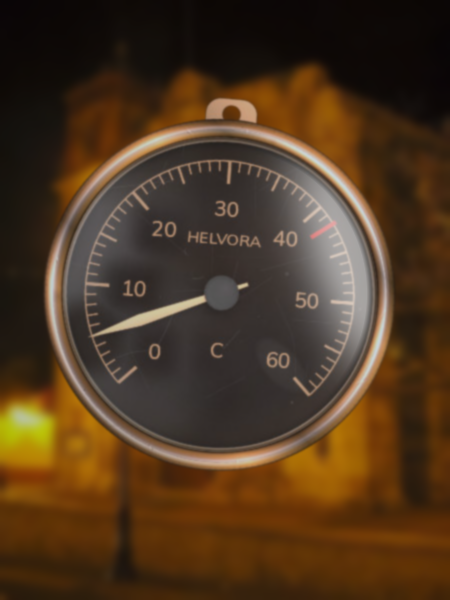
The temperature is {"value": 5, "unit": "°C"}
